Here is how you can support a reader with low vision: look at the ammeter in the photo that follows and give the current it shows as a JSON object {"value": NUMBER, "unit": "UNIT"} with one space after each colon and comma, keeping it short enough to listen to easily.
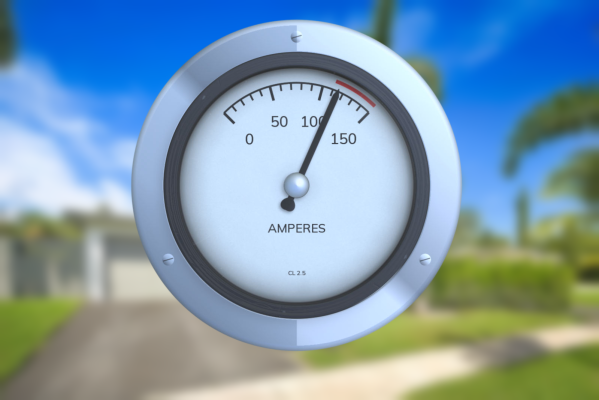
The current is {"value": 115, "unit": "A"}
